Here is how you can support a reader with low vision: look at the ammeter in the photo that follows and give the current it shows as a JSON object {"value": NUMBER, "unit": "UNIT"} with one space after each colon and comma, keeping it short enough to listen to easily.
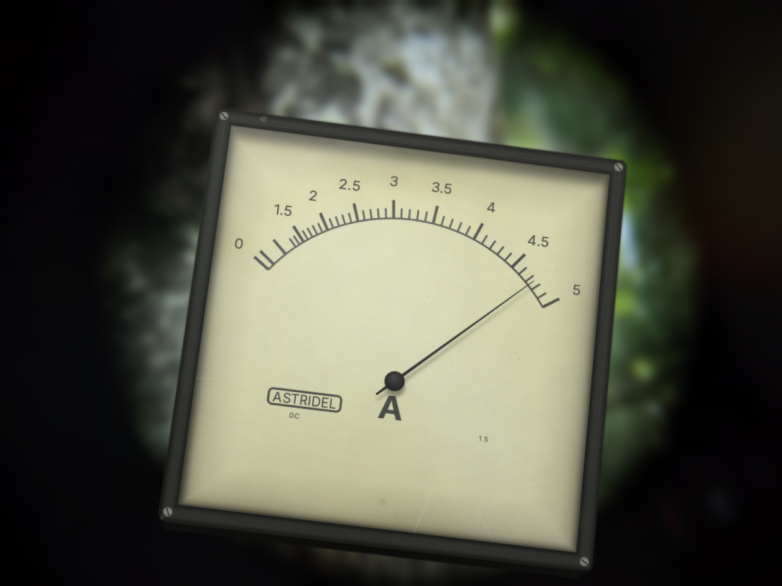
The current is {"value": 4.75, "unit": "A"}
